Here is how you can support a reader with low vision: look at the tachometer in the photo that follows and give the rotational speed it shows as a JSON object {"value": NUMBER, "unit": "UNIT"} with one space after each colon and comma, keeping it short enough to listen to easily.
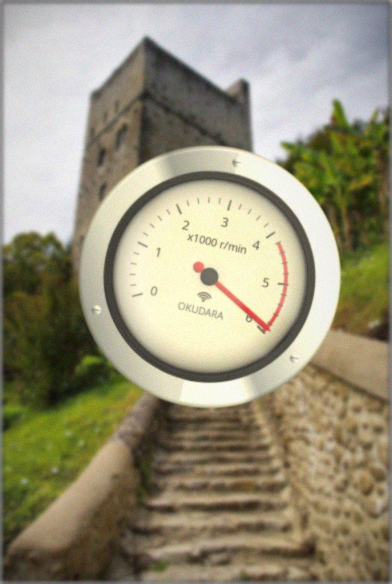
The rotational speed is {"value": 5900, "unit": "rpm"}
